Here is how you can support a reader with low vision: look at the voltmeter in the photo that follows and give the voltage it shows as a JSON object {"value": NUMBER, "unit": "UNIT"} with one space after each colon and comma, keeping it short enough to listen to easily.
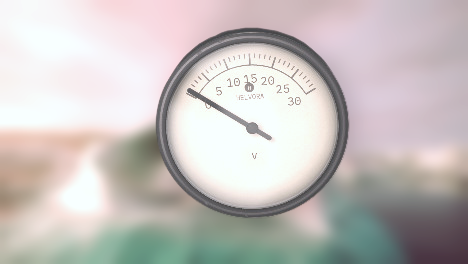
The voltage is {"value": 1, "unit": "V"}
